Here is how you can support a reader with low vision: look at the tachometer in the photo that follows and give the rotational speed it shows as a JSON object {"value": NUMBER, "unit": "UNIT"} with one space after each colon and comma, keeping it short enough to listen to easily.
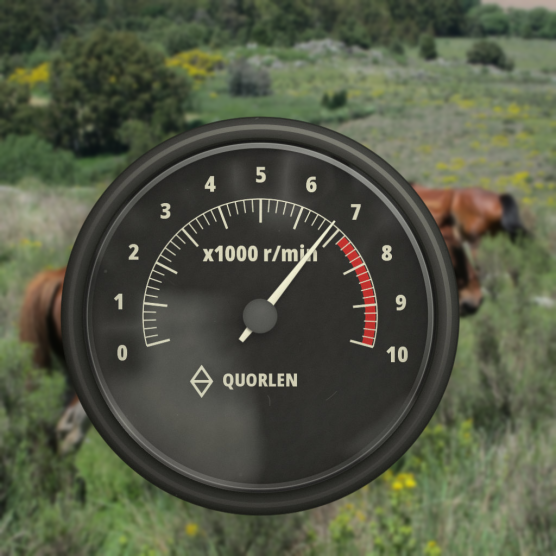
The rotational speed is {"value": 6800, "unit": "rpm"}
